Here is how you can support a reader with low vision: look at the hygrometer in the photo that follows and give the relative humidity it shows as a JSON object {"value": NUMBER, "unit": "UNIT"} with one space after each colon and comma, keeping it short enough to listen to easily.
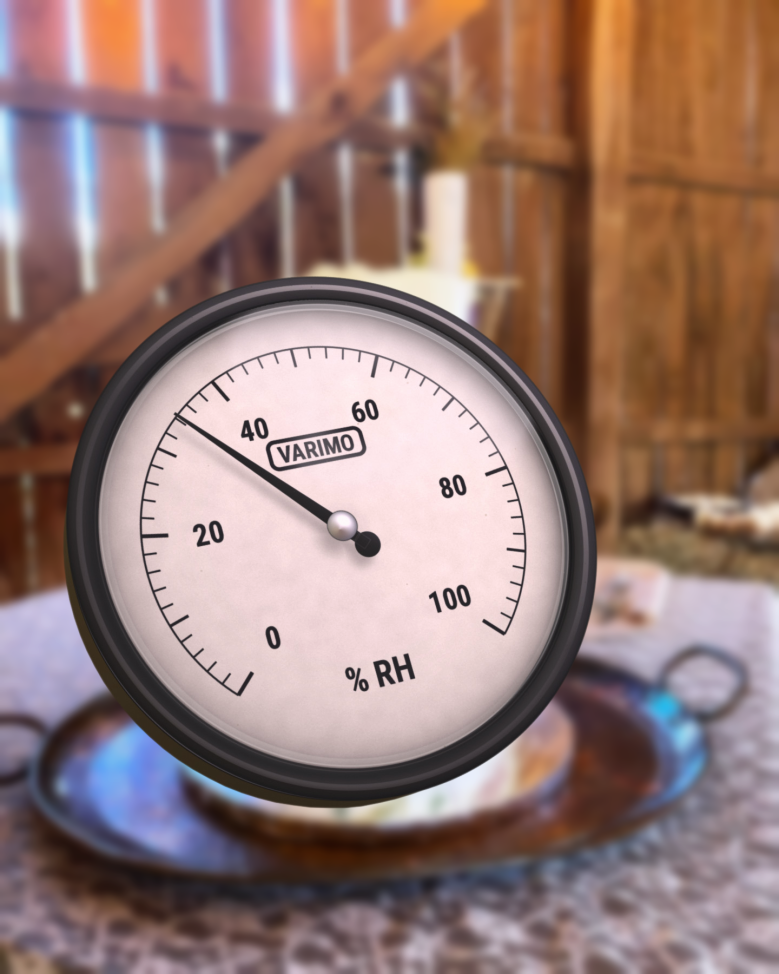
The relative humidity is {"value": 34, "unit": "%"}
